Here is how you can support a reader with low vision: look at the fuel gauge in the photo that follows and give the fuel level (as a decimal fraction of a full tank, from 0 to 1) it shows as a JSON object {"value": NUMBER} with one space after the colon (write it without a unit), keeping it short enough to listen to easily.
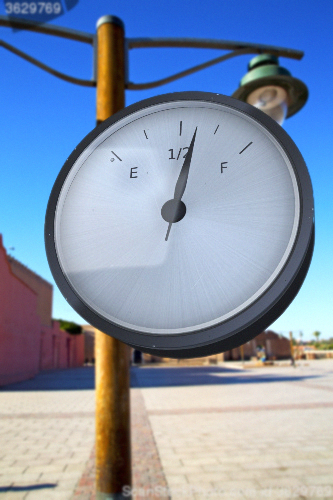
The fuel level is {"value": 0.625}
